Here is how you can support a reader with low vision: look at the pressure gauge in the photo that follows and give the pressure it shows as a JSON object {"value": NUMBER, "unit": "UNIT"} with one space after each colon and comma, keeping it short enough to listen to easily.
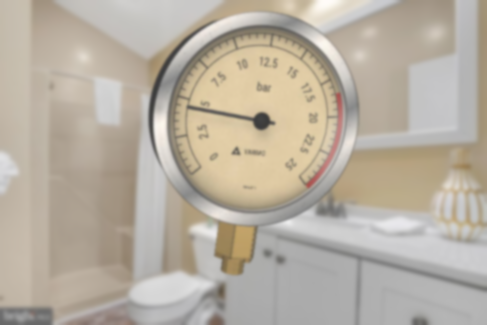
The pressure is {"value": 4.5, "unit": "bar"}
